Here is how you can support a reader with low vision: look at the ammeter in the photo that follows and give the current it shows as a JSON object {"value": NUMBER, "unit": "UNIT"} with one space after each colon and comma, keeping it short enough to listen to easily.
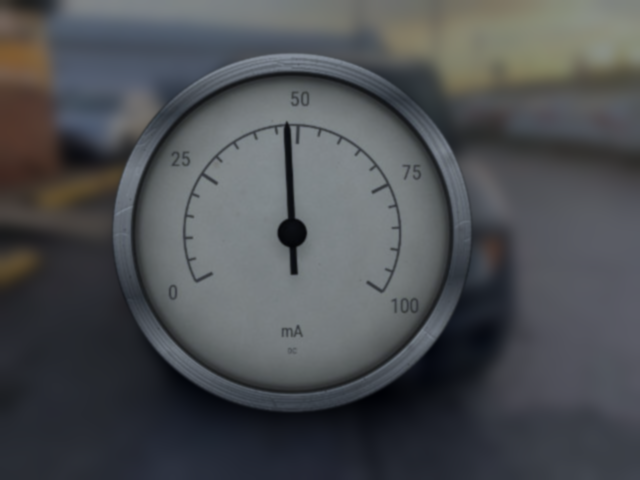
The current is {"value": 47.5, "unit": "mA"}
